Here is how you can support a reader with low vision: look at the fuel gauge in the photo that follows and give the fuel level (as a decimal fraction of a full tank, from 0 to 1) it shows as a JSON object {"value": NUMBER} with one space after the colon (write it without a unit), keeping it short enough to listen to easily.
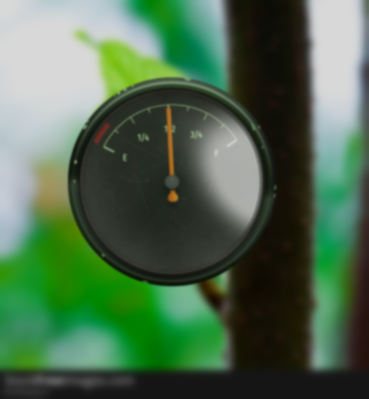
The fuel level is {"value": 0.5}
